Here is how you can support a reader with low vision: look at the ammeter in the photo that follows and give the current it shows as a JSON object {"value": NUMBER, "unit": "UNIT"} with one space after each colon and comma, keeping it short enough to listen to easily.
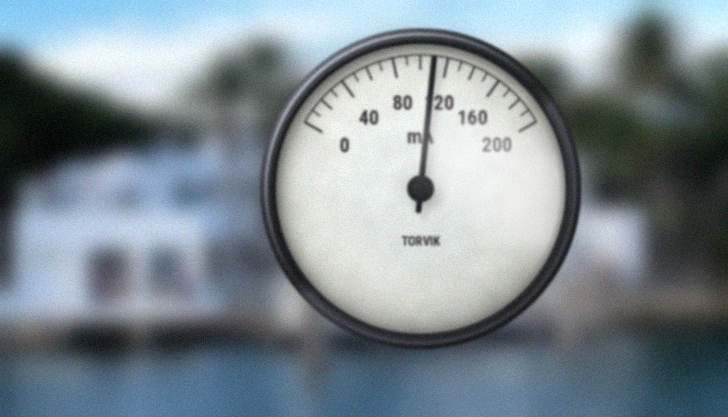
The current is {"value": 110, "unit": "mA"}
